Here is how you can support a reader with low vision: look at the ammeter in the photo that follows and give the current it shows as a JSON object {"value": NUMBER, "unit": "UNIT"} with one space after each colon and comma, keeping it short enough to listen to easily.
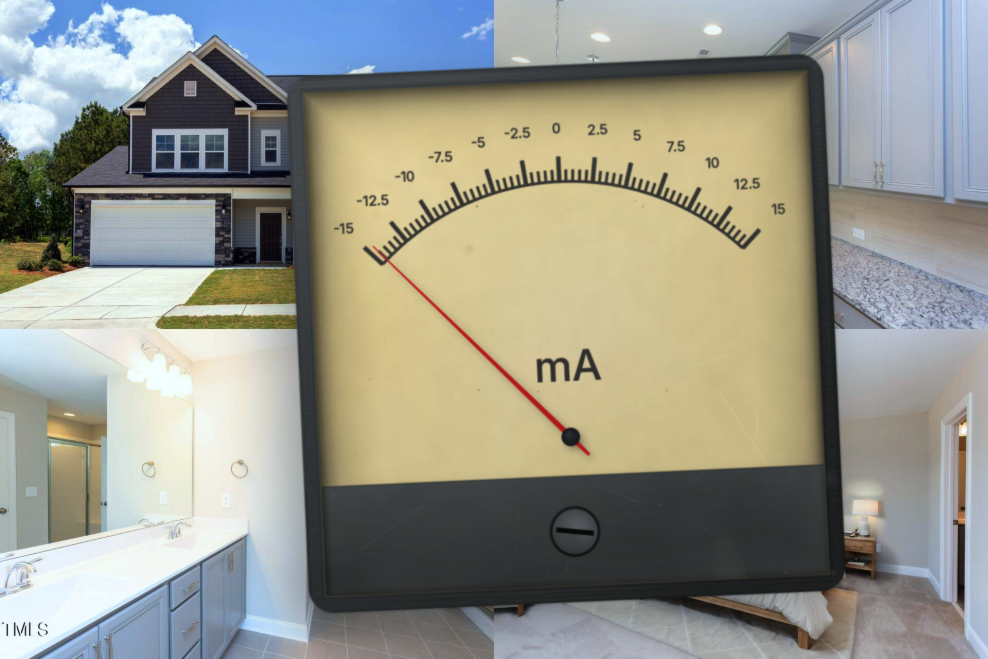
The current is {"value": -14.5, "unit": "mA"}
